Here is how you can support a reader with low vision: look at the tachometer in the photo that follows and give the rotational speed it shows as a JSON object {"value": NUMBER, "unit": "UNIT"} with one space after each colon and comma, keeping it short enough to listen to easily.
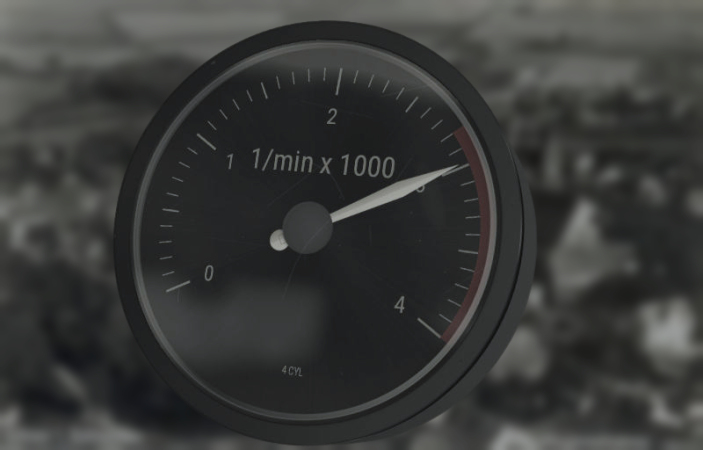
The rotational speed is {"value": 3000, "unit": "rpm"}
